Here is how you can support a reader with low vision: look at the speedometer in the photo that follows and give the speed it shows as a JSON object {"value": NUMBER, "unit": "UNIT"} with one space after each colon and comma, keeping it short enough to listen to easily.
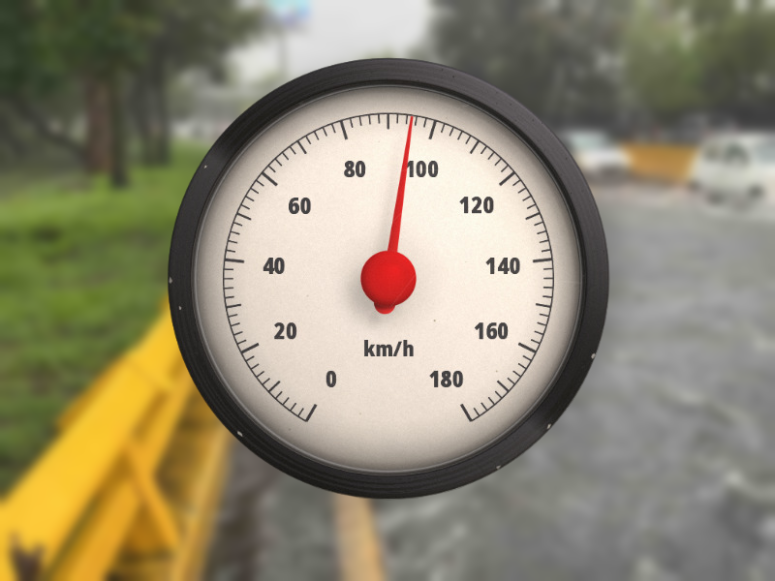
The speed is {"value": 95, "unit": "km/h"}
